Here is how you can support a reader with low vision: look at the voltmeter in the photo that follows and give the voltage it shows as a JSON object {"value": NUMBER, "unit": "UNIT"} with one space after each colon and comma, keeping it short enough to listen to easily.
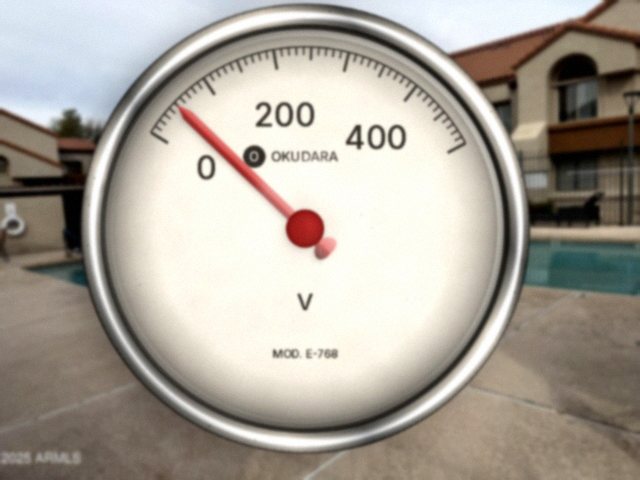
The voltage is {"value": 50, "unit": "V"}
